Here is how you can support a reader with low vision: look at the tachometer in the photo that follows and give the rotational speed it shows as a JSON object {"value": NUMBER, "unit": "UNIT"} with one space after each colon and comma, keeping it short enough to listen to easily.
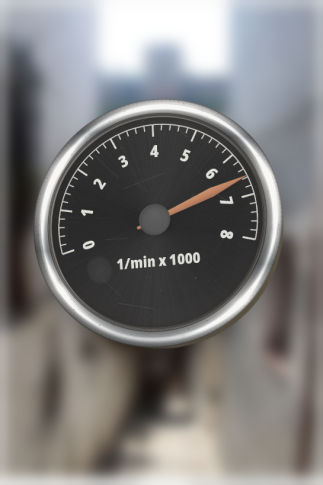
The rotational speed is {"value": 6600, "unit": "rpm"}
